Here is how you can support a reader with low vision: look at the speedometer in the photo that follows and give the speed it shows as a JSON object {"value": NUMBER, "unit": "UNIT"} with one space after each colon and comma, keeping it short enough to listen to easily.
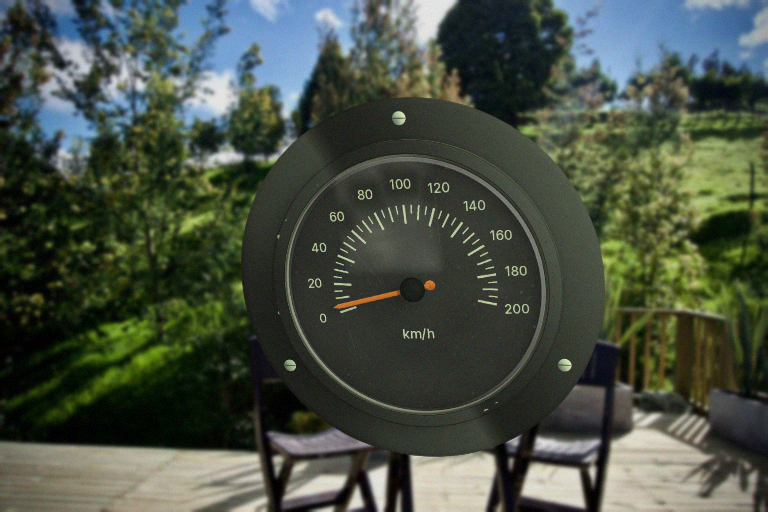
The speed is {"value": 5, "unit": "km/h"}
